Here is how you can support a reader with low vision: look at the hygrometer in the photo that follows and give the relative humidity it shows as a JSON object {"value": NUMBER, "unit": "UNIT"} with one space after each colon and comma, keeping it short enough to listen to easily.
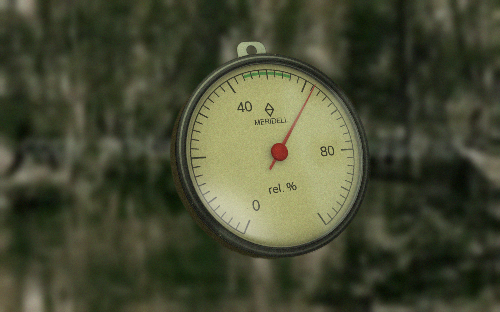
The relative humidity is {"value": 62, "unit": "%"}
